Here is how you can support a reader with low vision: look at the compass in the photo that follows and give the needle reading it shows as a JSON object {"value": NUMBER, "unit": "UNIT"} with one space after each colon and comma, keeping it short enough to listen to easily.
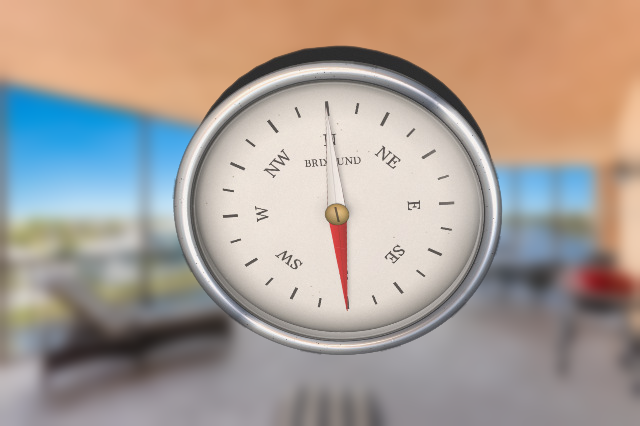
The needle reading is {"value": 180, "unit": "°"}
